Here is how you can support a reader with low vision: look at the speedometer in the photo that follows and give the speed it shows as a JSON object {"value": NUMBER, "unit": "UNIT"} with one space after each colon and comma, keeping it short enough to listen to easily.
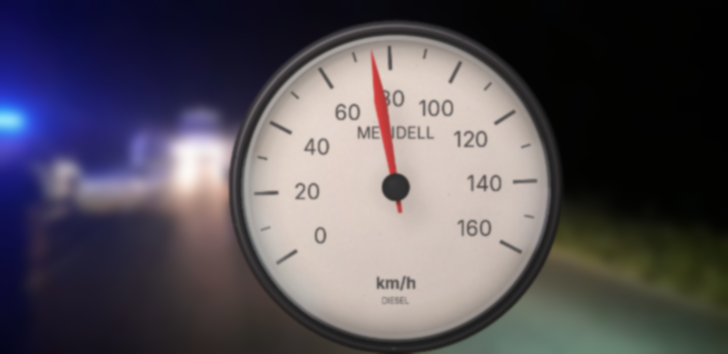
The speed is {"value": 75, "unit": "km/h"}
